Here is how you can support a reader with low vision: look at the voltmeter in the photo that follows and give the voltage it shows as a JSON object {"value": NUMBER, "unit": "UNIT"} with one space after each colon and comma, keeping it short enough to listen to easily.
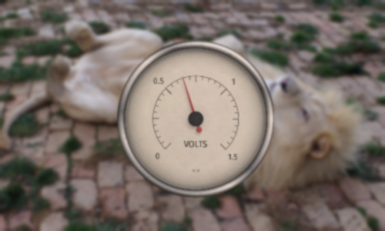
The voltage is {"value": 0.65, "unit": "V"}
